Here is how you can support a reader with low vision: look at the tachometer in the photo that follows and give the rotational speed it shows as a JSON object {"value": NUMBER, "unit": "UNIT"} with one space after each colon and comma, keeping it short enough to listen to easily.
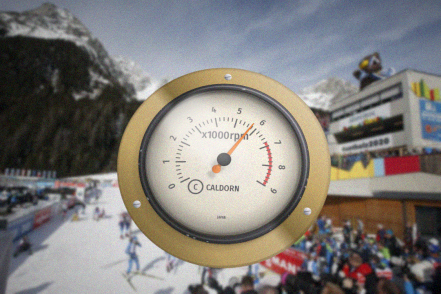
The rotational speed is {"value": 5800, "unit": "rpm"}
